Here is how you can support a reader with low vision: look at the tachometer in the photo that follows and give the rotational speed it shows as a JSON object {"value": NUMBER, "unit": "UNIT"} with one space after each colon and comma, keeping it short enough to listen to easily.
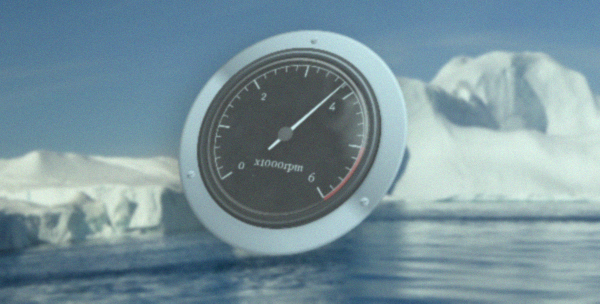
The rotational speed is {"value": 3800, "unit": "rpm"}
